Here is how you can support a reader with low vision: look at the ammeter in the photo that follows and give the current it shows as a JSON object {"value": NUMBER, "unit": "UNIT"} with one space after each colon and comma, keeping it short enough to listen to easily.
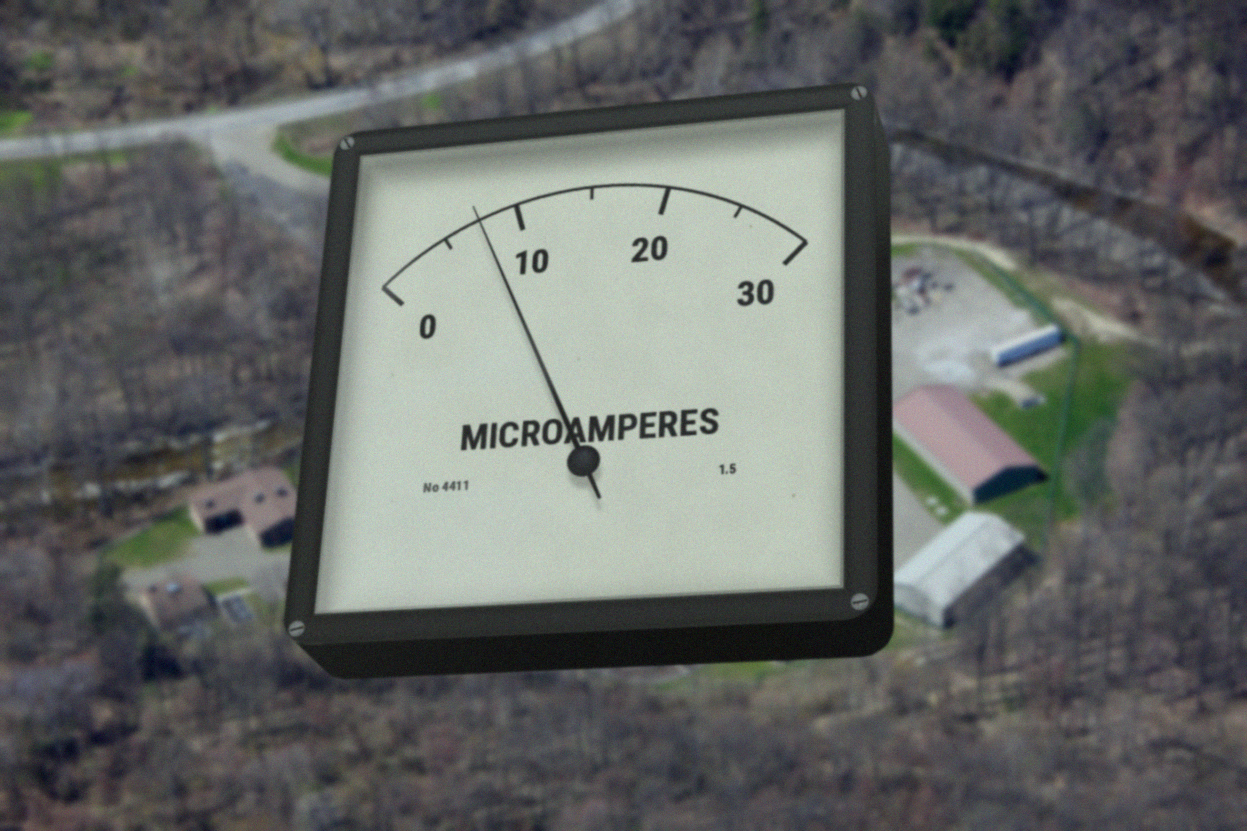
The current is {"value": 7.5, "unit": "µA"}
